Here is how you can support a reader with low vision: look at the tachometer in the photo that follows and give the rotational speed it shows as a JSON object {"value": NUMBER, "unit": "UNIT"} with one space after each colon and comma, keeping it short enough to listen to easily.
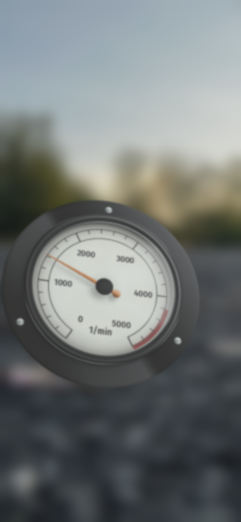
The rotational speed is {"value": 1400, "unit": "rpm"}
